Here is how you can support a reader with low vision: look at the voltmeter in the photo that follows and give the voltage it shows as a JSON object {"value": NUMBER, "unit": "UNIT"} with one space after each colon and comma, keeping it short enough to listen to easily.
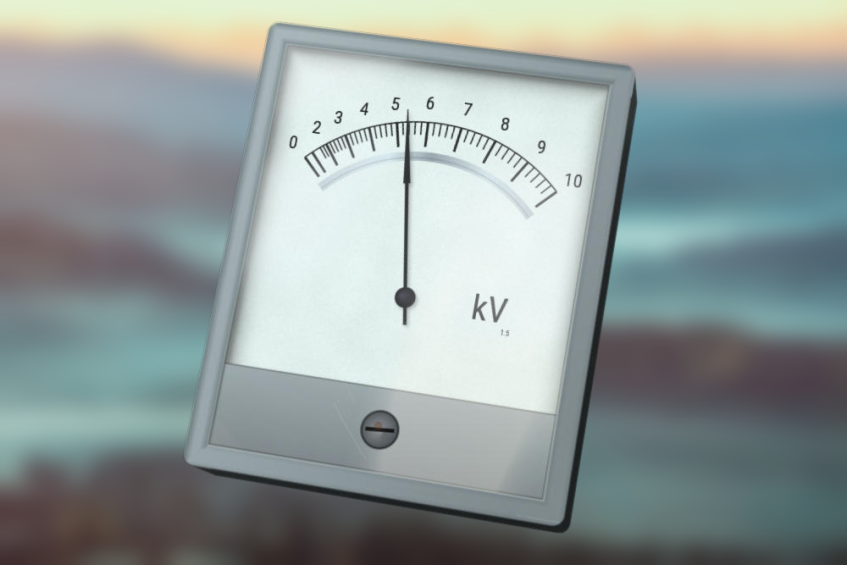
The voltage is {"value": 5.4, "unit": "kV"}
